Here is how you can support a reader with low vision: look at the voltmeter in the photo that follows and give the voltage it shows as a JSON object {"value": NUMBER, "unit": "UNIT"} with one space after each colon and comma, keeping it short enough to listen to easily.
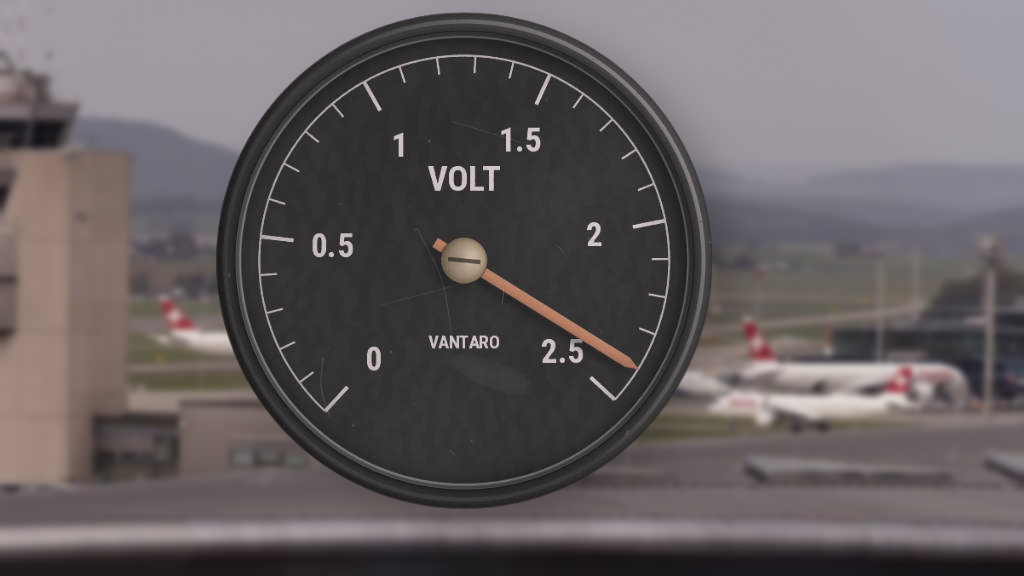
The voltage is {"value": 2.4, "unit": "V"}
